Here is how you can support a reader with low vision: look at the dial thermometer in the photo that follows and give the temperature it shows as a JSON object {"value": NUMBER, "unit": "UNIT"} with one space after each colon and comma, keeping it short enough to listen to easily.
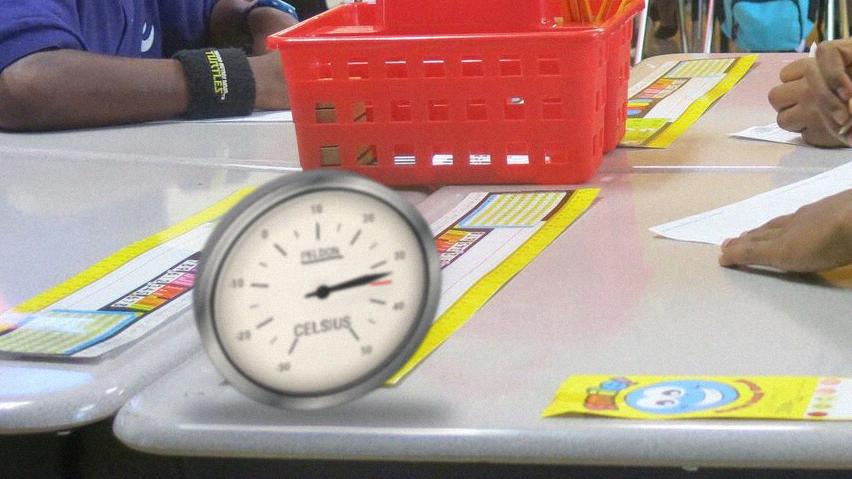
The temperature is {"value": 32.5, "unit": "°C"}
